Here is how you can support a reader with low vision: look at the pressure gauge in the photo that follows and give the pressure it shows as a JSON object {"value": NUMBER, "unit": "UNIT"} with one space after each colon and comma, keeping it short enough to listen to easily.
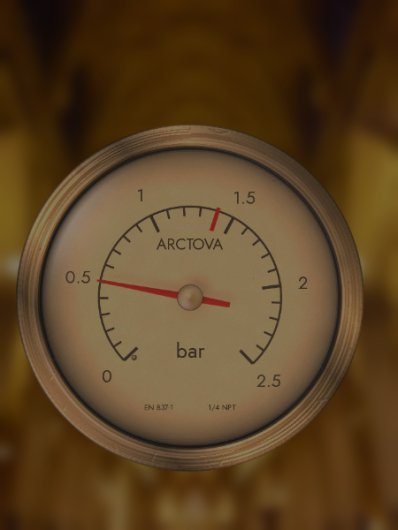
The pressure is {"value": 0.5, "unit": "bar"}
